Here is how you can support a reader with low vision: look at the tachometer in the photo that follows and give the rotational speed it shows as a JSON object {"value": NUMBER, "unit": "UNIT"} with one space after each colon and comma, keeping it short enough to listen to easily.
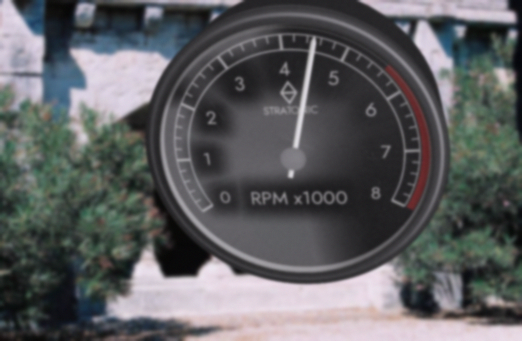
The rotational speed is {"value": 4500, "unit": "rpm"}
